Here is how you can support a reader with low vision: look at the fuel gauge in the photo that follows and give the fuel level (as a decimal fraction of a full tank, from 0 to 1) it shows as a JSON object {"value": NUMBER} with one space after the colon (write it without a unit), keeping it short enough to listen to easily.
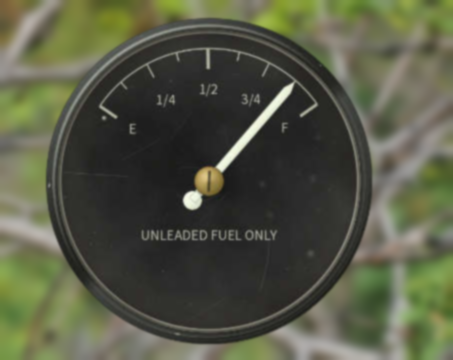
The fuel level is {"value": 0.875}
